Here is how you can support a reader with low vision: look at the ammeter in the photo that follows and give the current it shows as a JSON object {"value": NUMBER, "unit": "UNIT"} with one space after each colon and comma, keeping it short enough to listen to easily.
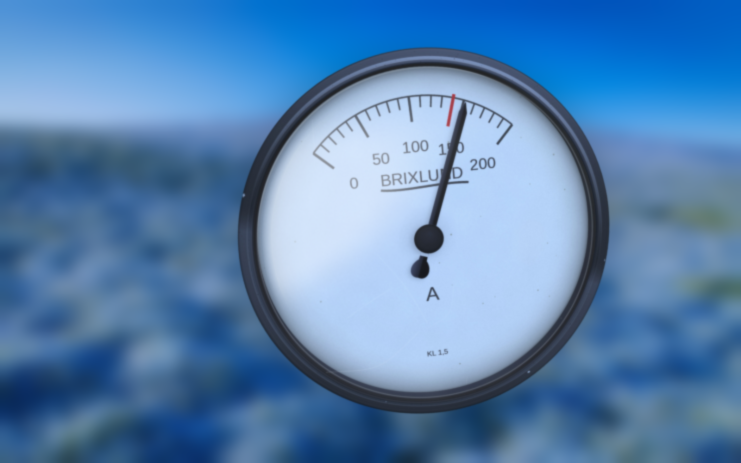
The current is {"value": 150, "unit": "A"}
